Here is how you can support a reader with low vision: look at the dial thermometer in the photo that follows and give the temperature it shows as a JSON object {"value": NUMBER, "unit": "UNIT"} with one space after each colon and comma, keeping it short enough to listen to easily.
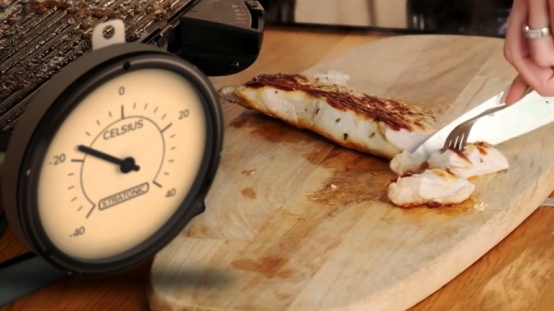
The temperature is {"value": -16, "unit": "°C"}
